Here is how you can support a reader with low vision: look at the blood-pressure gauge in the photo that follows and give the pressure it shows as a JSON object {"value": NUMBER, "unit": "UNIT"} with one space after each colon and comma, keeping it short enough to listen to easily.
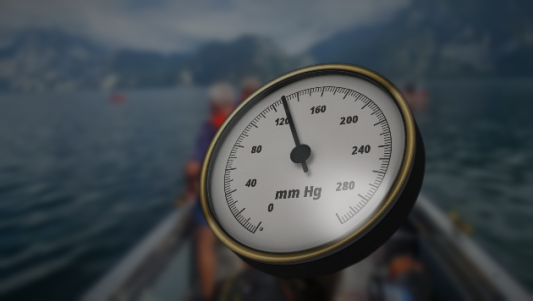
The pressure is {"value": 130, "unit": "mmHg"}
